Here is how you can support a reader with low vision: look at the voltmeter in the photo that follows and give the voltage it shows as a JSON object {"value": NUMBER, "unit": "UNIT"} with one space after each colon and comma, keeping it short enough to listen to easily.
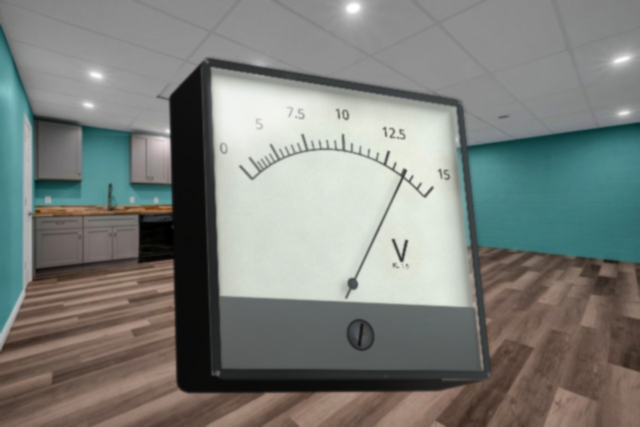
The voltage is {"value": 13.5, "unit": "V"}
